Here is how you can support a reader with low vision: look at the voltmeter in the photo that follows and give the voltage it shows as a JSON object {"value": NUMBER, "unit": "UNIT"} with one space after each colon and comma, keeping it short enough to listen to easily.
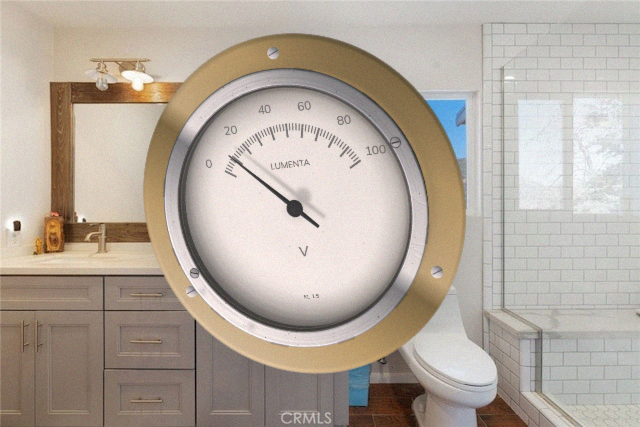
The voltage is {"value": 10, "unit": "V"}
